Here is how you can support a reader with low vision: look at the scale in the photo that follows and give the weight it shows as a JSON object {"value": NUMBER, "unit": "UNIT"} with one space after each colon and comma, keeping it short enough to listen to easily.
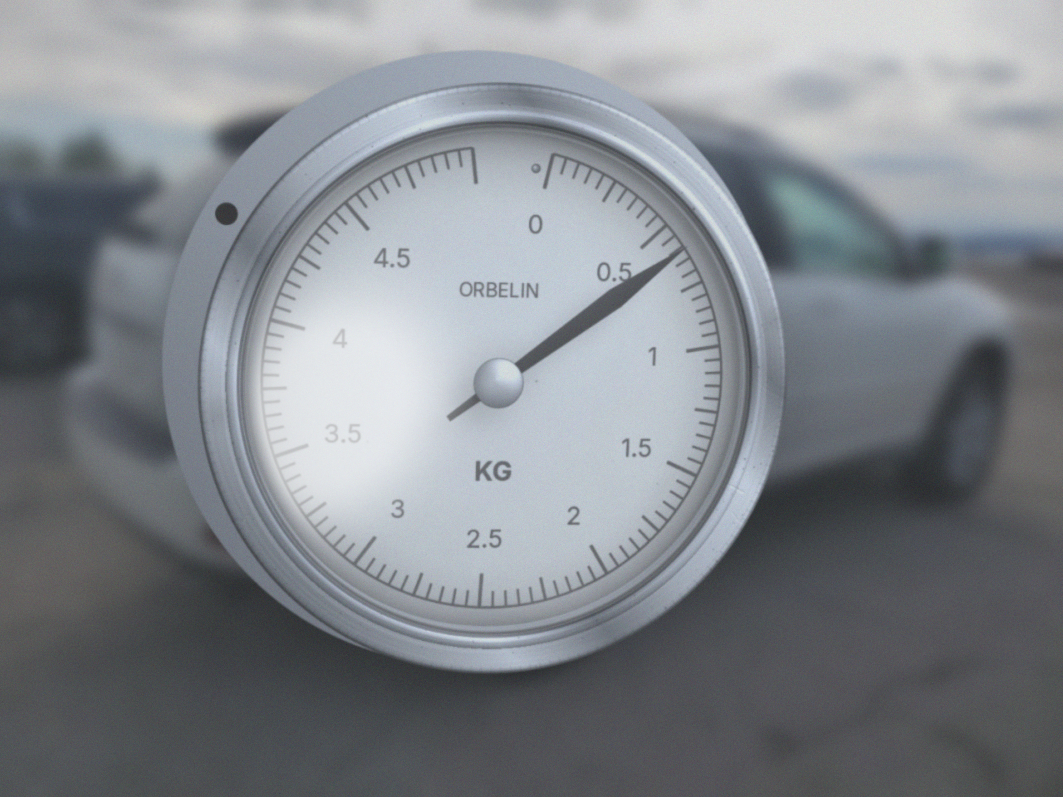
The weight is {"value": 0.6, "unit": "kg"}
